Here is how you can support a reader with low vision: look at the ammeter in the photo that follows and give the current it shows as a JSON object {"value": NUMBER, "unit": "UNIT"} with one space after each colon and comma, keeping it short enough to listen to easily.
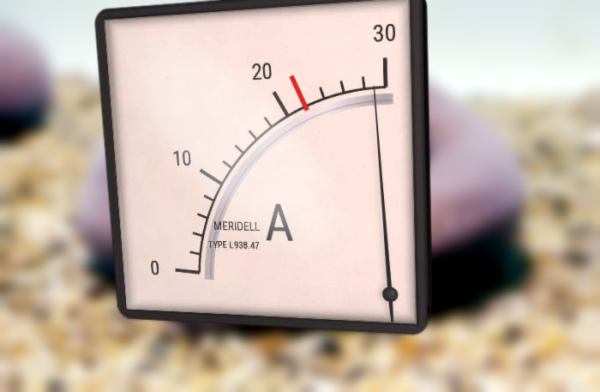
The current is {"value": 29, "unit": "A"}
